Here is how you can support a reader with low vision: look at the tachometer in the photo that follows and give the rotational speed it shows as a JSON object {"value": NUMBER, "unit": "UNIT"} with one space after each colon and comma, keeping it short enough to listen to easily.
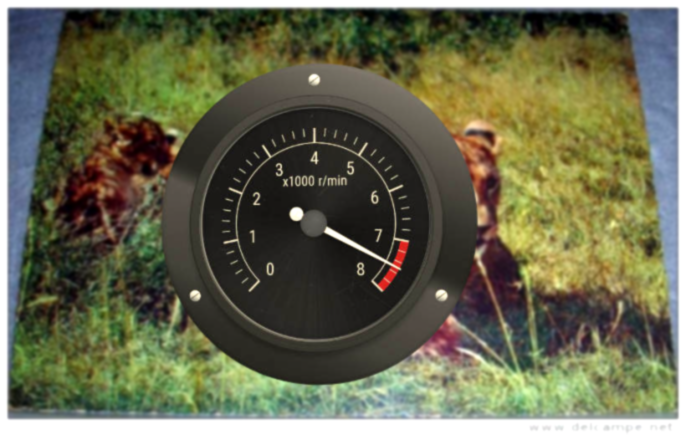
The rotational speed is {"value": 7500, "unit": "rpm"}
